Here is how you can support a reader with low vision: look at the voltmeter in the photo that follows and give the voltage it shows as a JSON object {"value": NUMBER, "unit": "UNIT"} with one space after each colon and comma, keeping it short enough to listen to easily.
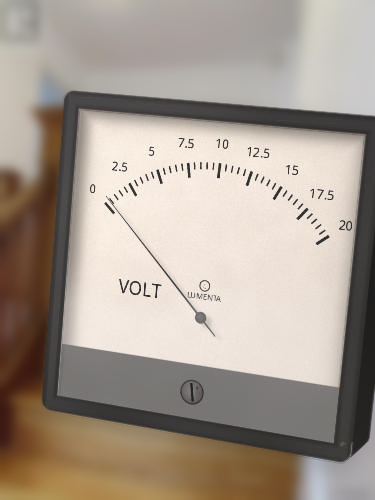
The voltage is {"value": 0.5, "unit": "V"}
